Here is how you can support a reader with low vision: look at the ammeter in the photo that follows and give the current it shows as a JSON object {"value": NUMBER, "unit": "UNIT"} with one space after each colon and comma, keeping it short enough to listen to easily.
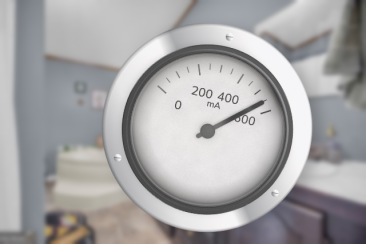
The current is {"value": 550, "unit": "mA"}
